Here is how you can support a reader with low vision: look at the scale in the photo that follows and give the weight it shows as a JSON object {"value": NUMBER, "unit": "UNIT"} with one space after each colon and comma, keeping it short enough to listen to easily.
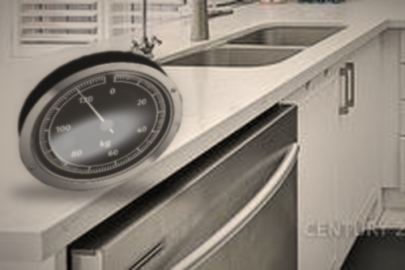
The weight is {"value": 120, "unit": "kg"}
